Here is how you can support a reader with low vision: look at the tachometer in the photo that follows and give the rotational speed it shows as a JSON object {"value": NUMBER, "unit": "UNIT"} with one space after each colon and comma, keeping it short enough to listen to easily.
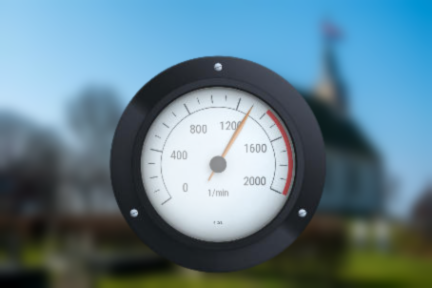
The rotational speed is {"value": 1300, "unit": "rpm"}
